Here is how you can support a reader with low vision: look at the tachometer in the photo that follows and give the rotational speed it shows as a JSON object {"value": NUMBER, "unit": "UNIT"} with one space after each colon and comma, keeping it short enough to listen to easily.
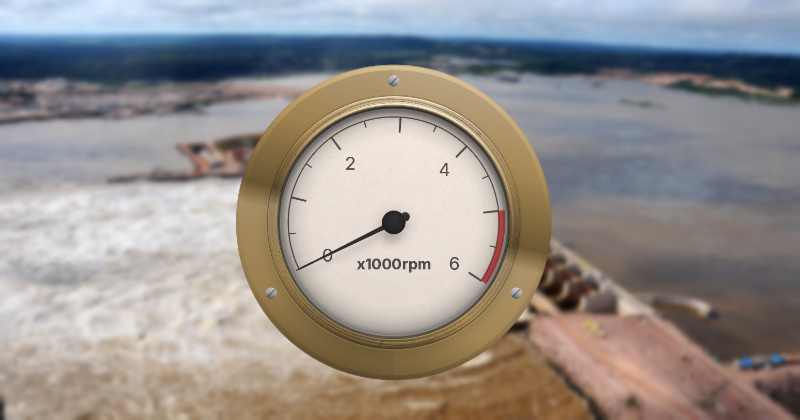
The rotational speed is {"value": 0, "unit": "rpm"}
